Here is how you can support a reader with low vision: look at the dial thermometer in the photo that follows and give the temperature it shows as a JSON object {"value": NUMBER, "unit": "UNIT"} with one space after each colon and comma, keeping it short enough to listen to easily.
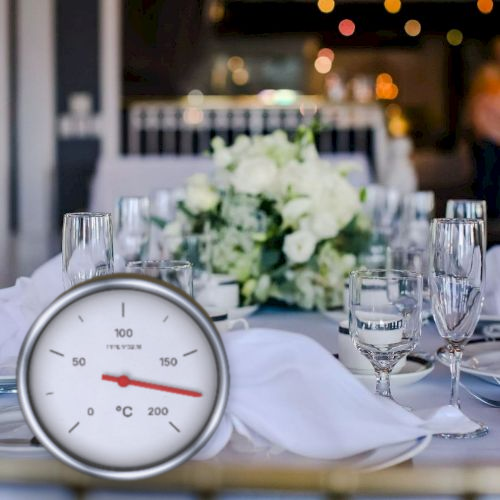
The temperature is {"value": 175, "unit": "°C"}
